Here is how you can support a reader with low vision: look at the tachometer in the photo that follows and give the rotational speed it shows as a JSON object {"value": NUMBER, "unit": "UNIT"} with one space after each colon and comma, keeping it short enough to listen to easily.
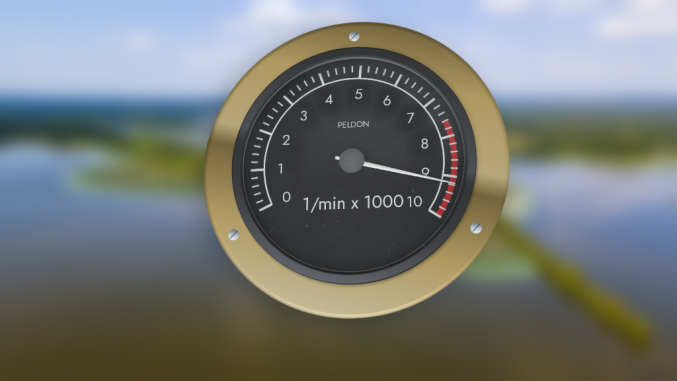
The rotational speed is {"value": 9200, "unit": "rpm"}
